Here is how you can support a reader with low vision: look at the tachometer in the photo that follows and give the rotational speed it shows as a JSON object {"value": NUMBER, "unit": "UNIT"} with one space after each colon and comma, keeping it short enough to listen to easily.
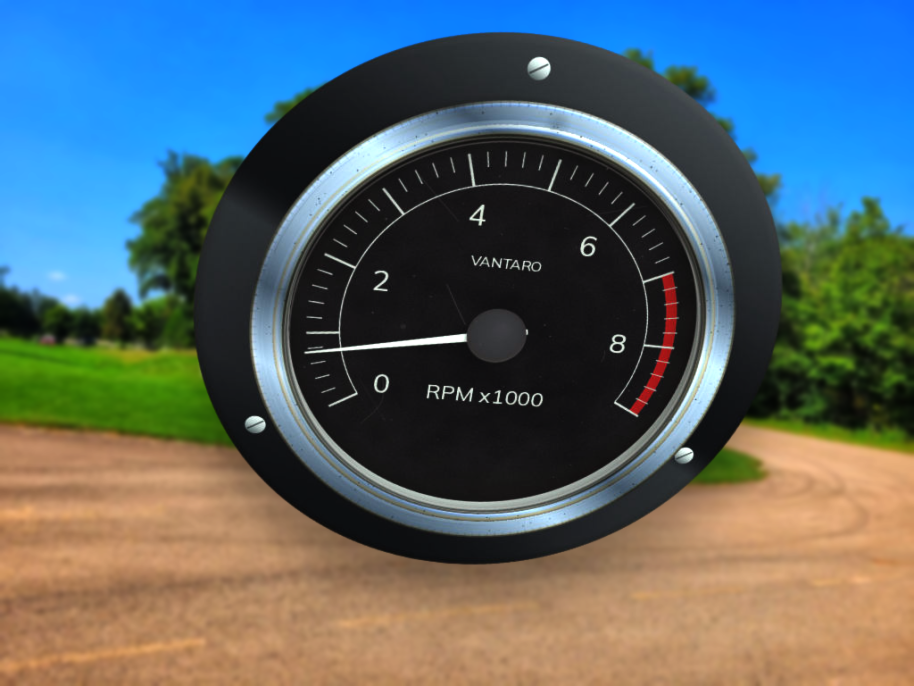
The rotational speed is {"value": 800, "unit": "rpm"}
